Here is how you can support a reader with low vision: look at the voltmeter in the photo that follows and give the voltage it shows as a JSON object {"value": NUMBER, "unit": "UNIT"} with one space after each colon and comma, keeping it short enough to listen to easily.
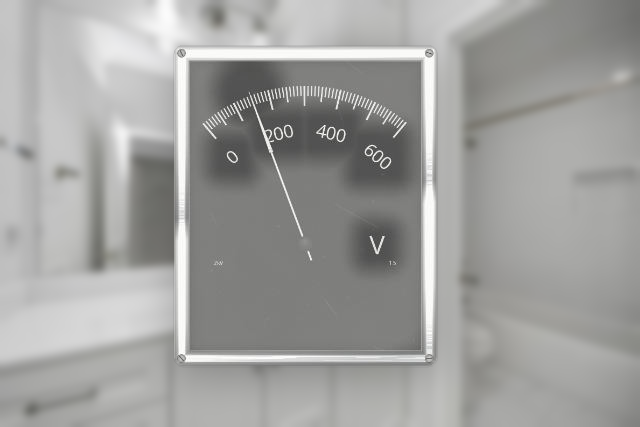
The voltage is {"value": 150, "unit": "V"}
